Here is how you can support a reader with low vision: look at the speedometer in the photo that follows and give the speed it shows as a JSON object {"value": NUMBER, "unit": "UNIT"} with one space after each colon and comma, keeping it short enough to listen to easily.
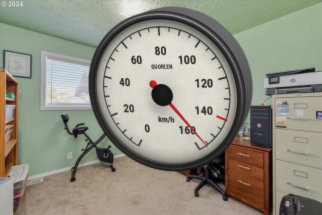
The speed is {"value": 155, "unit": "km/h"}
